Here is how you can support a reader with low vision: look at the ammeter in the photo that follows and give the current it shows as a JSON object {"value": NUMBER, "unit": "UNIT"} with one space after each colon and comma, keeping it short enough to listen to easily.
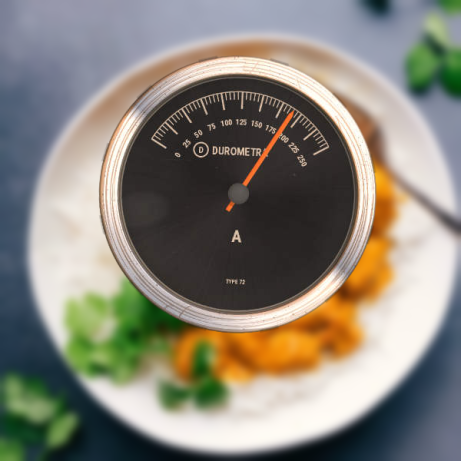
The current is {"value": 190, "unit": "A"}
